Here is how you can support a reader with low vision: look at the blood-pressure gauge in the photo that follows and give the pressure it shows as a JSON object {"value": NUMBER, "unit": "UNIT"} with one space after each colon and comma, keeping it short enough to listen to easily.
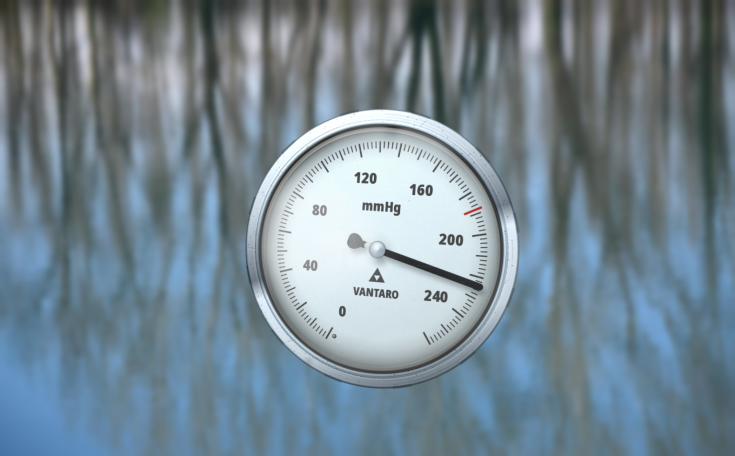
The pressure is {"value": 224, "unit": "mmHg"}
